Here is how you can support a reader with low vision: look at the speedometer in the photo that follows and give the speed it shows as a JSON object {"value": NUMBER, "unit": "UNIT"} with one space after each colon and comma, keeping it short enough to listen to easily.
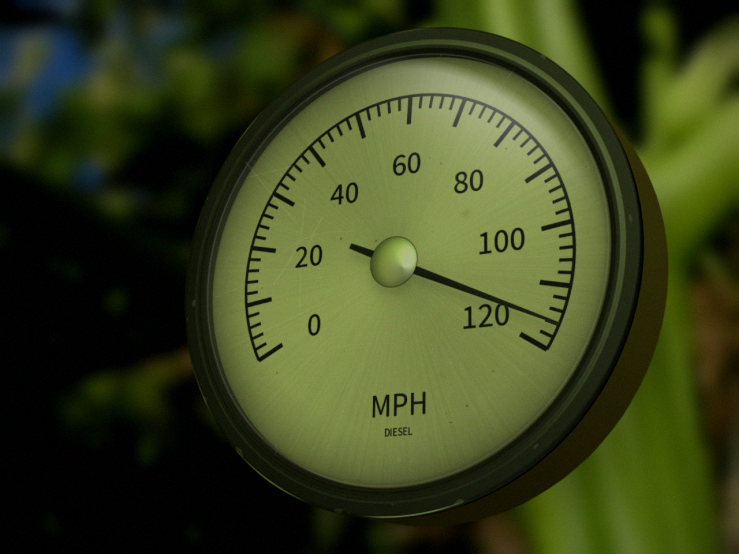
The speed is {"value": 116, "unit": "mph"}
